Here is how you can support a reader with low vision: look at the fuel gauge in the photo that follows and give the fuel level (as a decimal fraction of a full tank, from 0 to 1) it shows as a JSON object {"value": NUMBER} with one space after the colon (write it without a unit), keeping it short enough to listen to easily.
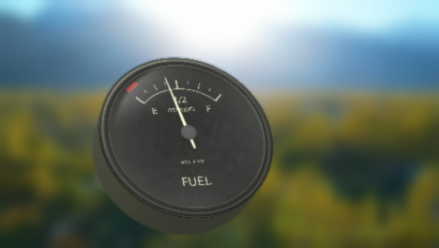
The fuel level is {"value": 0.375}
